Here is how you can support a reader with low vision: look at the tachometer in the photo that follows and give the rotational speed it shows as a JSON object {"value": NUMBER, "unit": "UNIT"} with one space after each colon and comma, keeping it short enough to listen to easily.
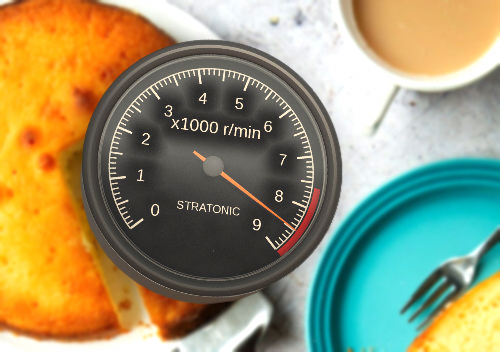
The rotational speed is {"value": 8500, "unit": "rpm"}
